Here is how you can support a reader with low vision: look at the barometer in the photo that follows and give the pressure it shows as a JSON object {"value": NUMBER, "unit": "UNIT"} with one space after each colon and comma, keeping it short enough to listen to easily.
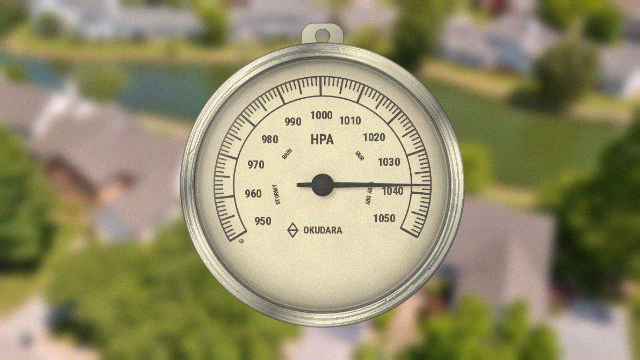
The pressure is {"value": 1038, "unit": "hPa"}
